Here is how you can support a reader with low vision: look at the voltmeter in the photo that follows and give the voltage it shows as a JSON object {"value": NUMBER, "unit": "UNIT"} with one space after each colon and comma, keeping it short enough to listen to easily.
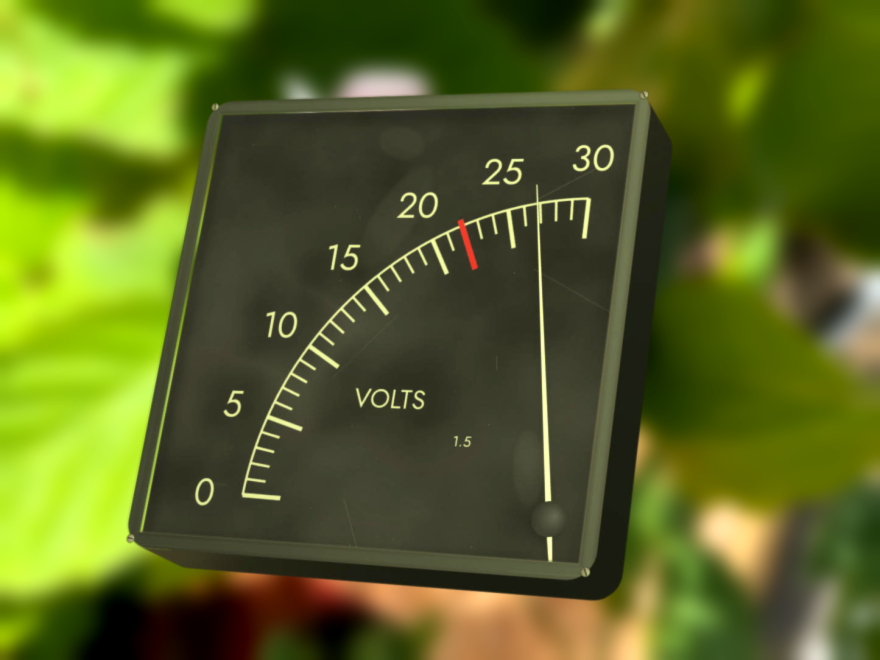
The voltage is {"value": 27, "unit": "V"}
